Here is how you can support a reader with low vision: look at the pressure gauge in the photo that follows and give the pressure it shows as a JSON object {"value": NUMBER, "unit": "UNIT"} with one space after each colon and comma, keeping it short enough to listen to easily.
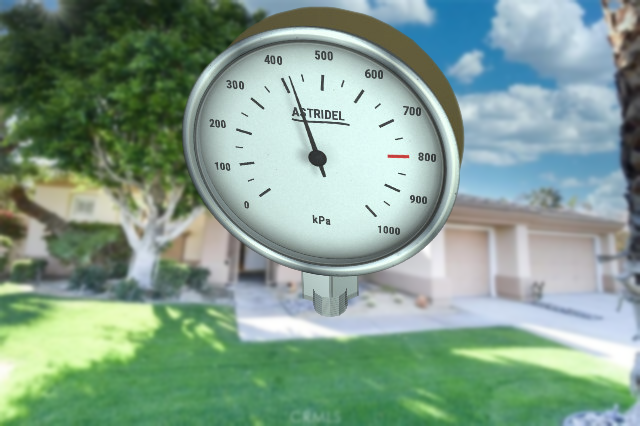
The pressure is {"value": 425, "unit": "kPa"}
